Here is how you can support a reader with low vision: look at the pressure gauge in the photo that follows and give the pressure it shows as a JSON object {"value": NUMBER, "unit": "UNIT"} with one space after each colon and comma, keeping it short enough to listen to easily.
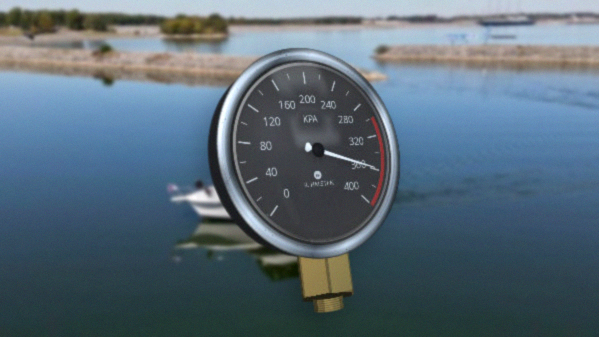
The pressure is {"value": 360, "unit": "kPa"}
